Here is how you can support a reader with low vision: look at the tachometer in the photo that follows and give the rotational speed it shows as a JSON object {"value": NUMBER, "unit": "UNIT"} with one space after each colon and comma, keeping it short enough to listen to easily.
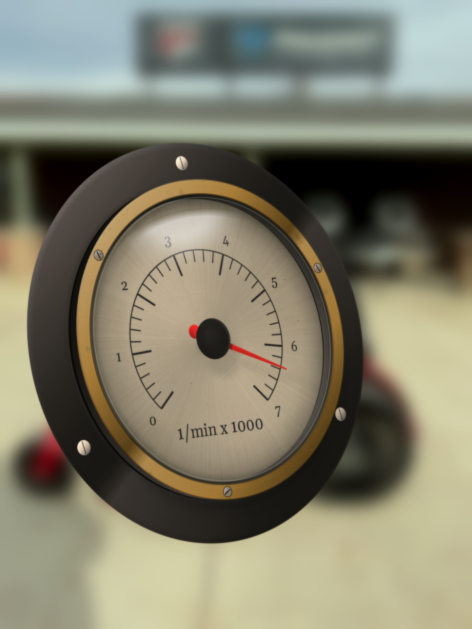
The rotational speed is {"value": 6400, "unit": "rpm"}
